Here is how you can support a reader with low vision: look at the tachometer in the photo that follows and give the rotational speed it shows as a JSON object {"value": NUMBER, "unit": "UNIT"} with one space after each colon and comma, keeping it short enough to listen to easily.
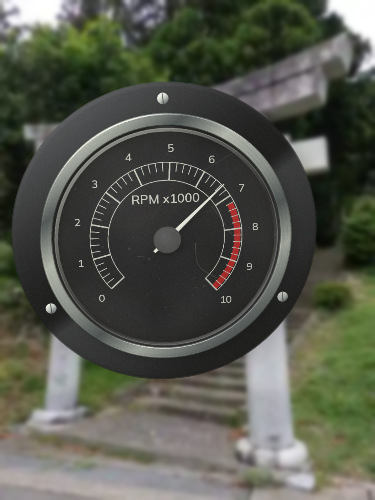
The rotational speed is {"value": 6600, "unit": "rpm"}
